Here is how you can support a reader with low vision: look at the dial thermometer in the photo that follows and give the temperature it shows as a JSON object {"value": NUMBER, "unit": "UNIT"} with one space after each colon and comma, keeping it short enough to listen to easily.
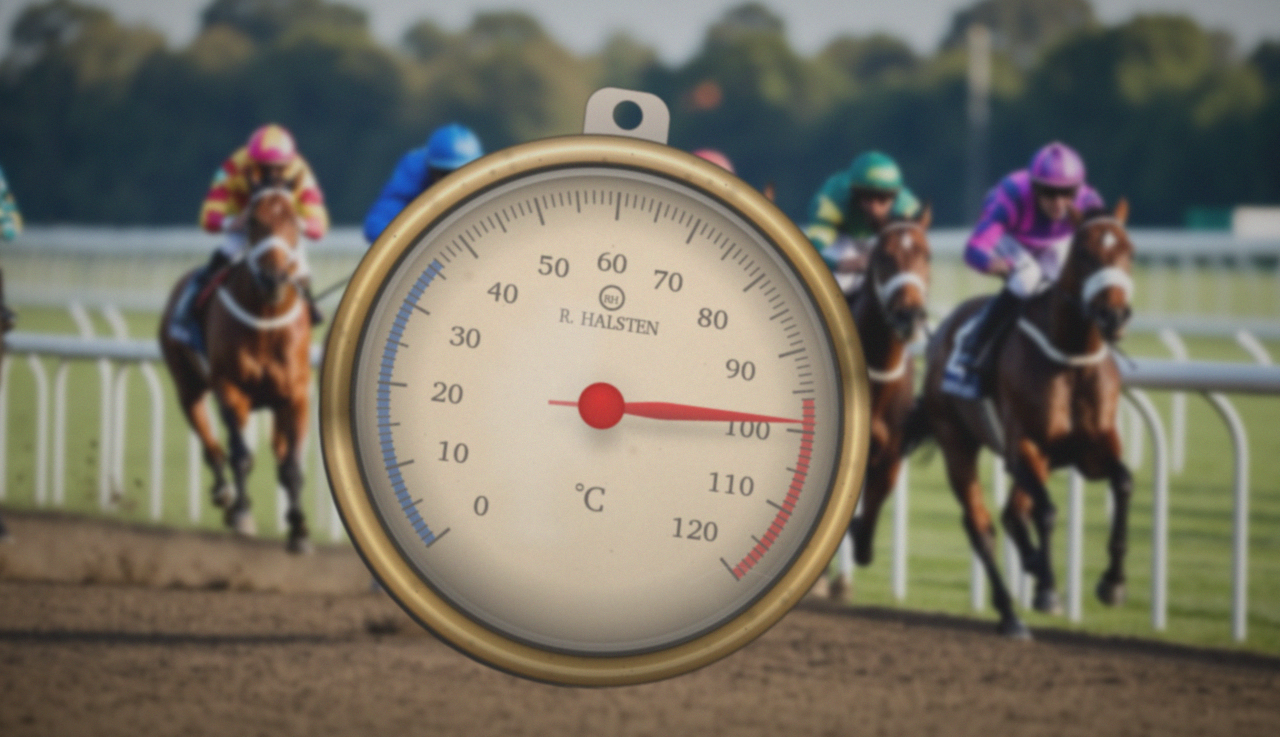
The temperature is {"value": 99, "unit": "°C"}
